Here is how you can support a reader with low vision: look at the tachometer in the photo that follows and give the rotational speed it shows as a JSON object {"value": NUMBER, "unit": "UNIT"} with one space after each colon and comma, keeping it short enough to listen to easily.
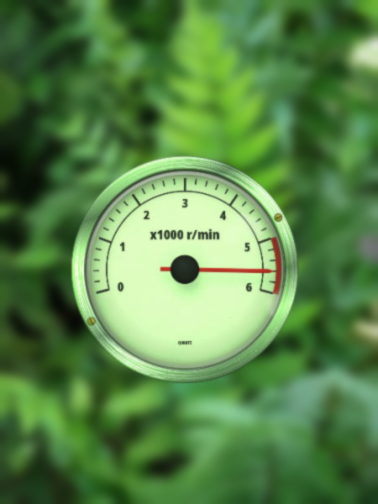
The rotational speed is {"value": 5600, "unit": "rpm"}
